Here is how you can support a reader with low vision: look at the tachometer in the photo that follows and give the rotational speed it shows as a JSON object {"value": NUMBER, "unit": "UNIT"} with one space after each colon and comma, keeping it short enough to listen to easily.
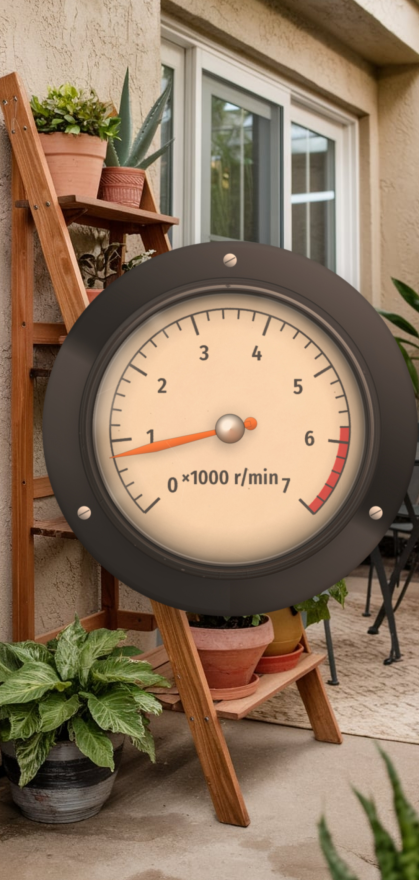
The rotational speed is {"value": 800, "unit": "rpm"}
